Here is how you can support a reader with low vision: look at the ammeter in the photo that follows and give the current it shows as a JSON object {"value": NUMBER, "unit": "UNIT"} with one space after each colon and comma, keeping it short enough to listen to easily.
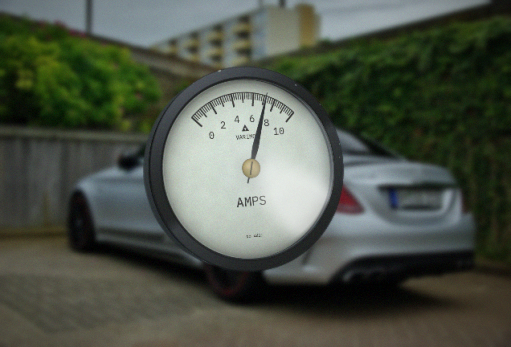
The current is {"value": 7, "unit": "A"}
